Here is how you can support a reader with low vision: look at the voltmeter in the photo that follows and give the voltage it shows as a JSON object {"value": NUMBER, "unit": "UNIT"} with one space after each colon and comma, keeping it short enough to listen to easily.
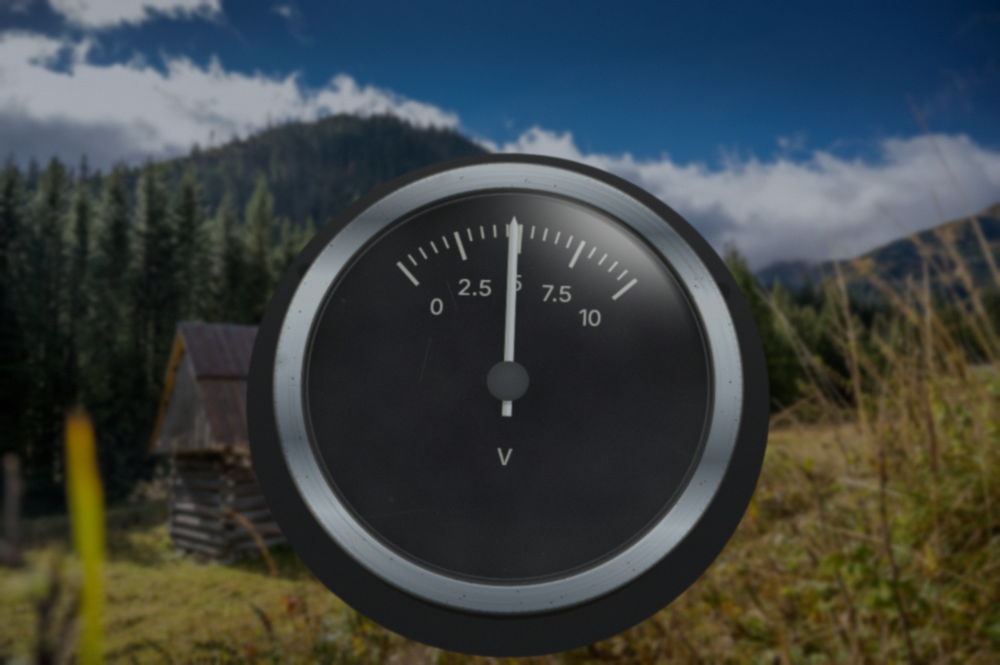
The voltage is {"value": 4.75, "unit": "V"}
